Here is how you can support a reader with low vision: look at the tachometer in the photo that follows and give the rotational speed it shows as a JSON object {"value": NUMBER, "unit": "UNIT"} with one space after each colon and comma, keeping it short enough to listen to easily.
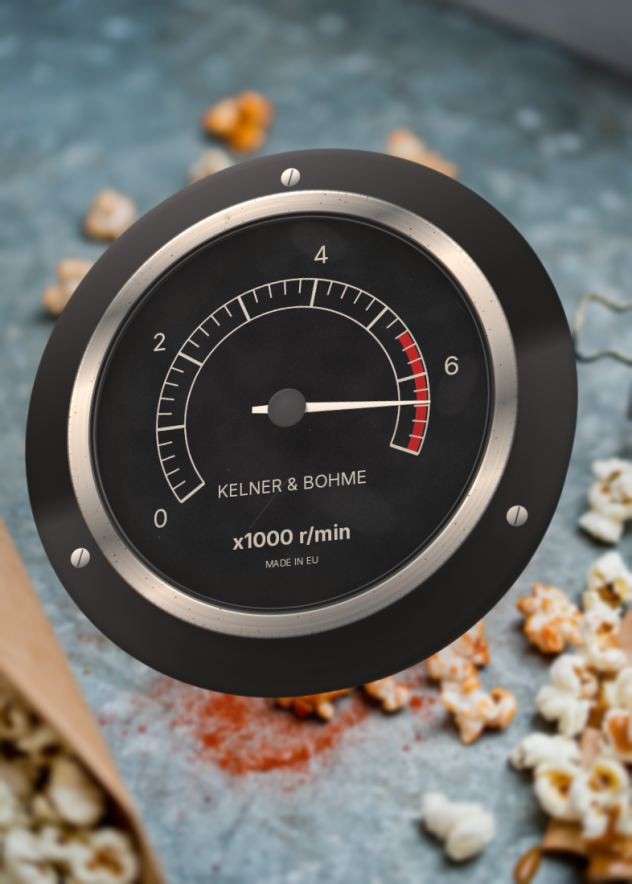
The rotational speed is {"value": 6400, "unit": "rpm"}
